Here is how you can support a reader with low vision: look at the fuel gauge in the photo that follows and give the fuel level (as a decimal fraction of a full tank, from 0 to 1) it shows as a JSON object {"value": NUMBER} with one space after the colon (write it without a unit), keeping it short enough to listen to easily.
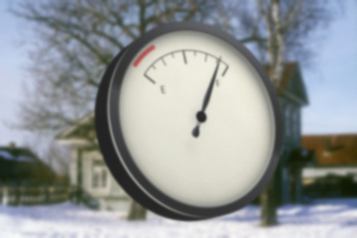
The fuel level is {"value": 0.875}
